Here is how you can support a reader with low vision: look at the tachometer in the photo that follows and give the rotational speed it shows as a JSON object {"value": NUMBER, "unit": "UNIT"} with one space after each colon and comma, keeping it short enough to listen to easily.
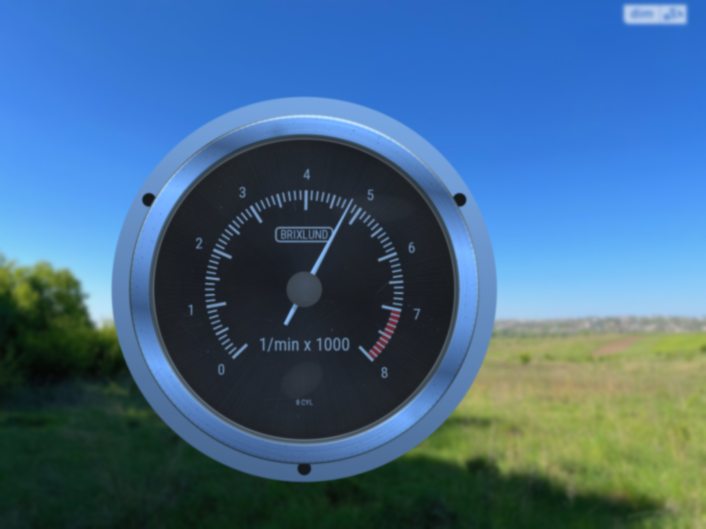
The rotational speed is {"value": 4800, "unit": "rpm"}
